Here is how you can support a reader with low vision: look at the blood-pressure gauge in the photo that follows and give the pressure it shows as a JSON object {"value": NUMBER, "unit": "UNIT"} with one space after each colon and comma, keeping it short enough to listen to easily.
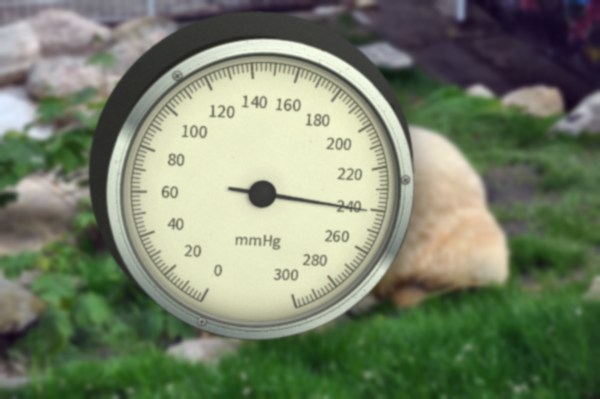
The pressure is {"value": 240, "unit": "mmHg"}
